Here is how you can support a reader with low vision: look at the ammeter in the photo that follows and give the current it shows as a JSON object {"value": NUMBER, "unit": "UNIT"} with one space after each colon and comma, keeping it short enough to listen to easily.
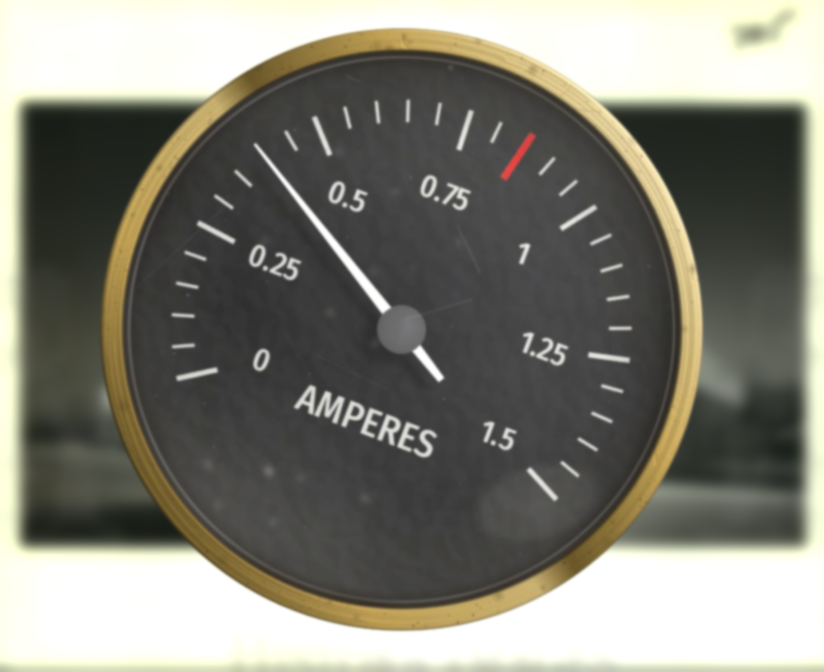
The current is {"value": 0.4, "unit": "A"}
